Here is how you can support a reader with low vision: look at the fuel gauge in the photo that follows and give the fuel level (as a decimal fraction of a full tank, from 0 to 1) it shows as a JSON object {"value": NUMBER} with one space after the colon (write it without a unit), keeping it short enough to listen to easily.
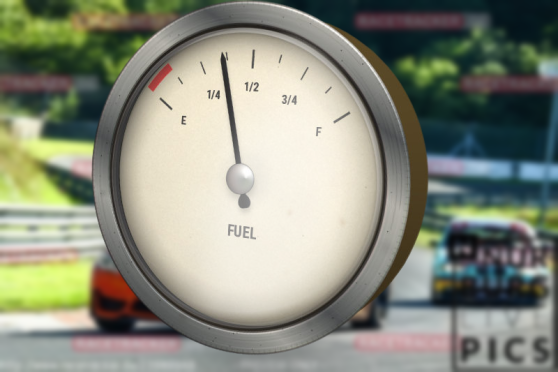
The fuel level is {"value": 0.375}
